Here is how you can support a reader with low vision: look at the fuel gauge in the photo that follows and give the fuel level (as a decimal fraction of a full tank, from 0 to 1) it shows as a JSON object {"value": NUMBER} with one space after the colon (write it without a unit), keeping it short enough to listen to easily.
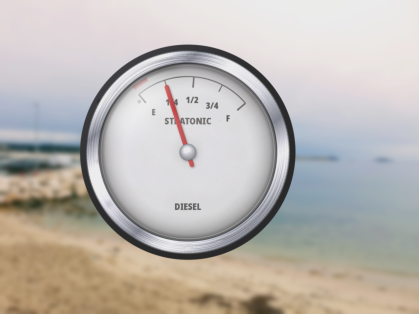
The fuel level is {"value": 0.25}
